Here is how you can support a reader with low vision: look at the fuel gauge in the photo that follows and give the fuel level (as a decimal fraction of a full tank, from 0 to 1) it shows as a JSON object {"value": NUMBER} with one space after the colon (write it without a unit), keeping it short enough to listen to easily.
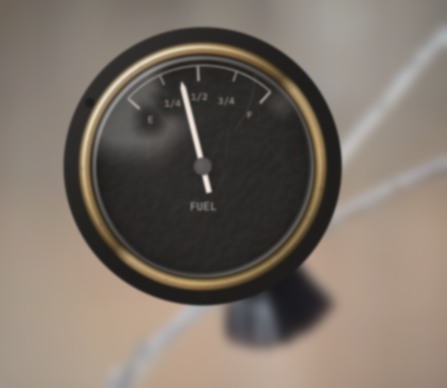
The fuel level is {"value": 0.375}
